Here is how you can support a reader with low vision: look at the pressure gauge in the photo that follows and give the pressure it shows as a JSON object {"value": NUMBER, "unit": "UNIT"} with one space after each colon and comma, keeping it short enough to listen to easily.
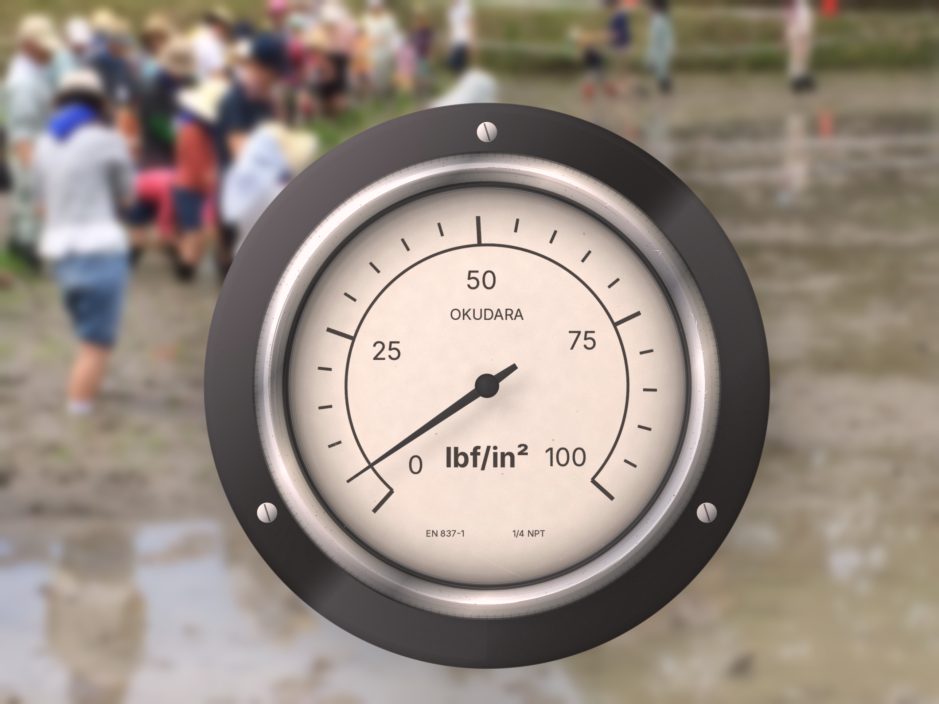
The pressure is {"value": 5, "unit": "psi"}
